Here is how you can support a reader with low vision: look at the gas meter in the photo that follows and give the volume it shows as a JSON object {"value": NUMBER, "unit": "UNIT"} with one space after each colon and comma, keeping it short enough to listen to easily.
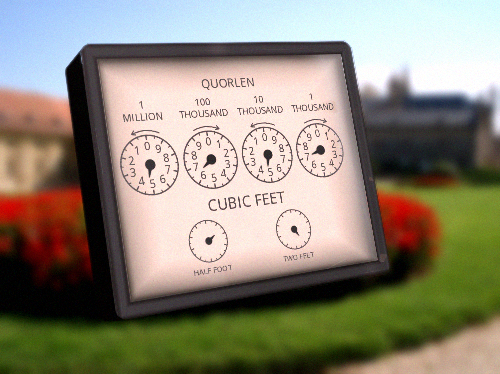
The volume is {"value": 464700, "unit": "ft³"}
